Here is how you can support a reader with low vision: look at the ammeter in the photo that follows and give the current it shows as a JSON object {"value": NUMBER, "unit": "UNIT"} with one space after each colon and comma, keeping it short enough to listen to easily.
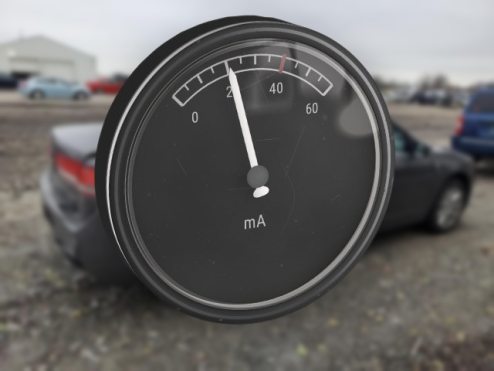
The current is {"value": 20, "unit": "mA"}
